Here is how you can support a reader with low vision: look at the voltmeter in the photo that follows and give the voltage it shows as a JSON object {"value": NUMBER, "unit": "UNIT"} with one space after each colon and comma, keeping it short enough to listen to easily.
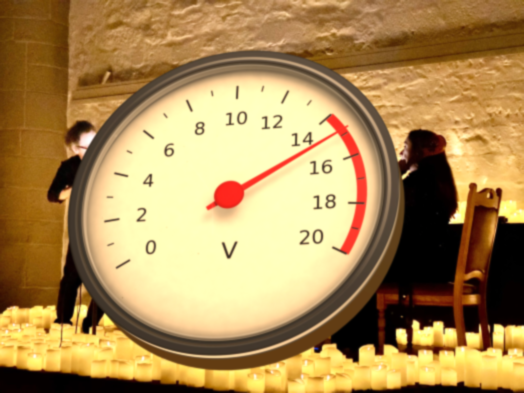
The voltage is {"value": 15, "unit": "V"}
